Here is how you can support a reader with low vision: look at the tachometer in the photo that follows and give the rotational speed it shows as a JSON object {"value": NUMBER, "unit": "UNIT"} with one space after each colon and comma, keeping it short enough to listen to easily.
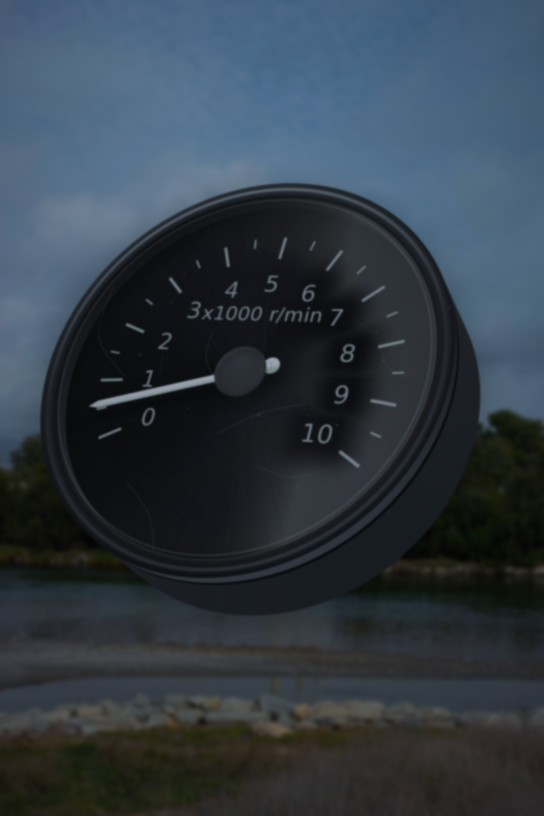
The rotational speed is {"value": 500, "unit": "rpm"}
